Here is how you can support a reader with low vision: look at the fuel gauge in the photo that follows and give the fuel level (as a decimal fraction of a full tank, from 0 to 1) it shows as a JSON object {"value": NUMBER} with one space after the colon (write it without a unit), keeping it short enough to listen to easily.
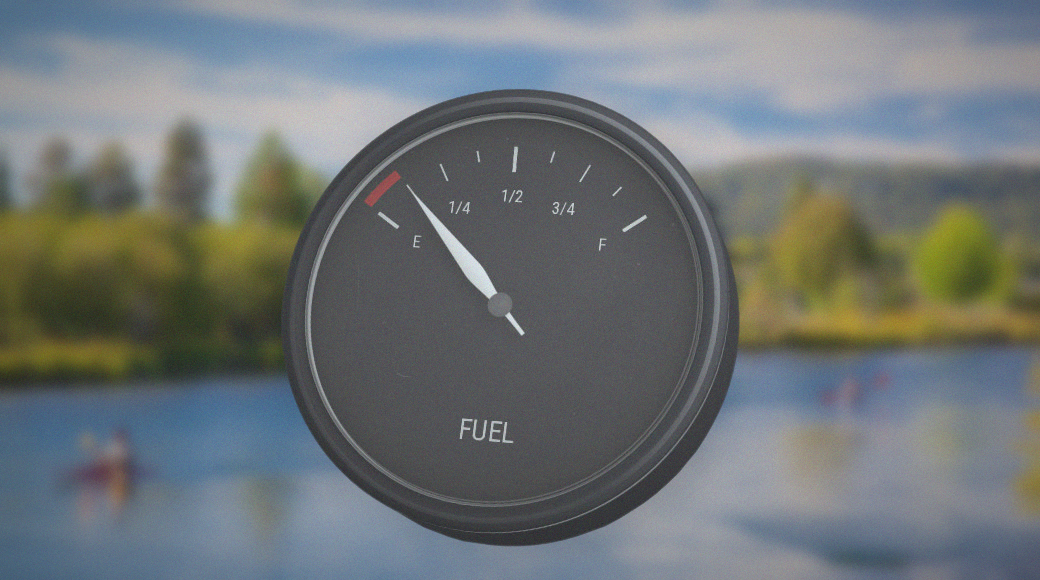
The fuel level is {"value": 0.125}
